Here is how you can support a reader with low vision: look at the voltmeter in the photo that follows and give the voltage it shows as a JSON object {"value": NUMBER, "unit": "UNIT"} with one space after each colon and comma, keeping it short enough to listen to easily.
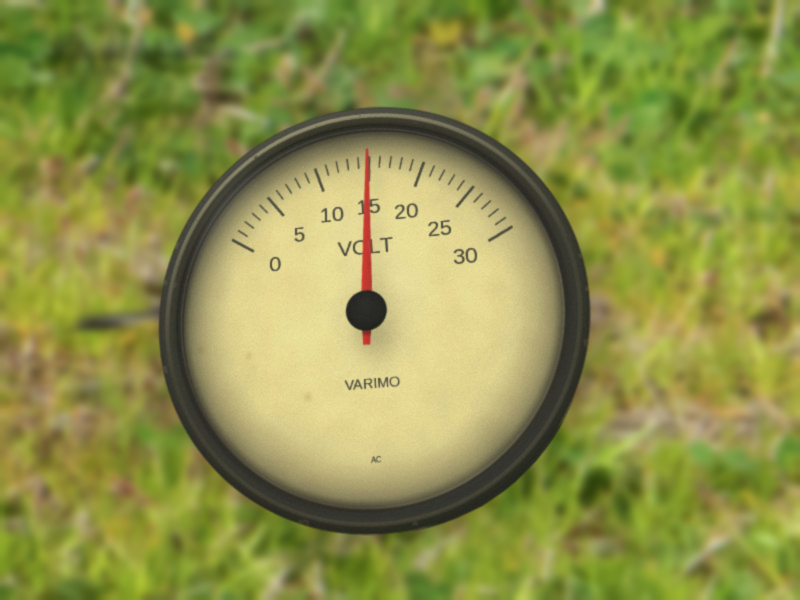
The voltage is {"value": 15, "unit": "V"}
